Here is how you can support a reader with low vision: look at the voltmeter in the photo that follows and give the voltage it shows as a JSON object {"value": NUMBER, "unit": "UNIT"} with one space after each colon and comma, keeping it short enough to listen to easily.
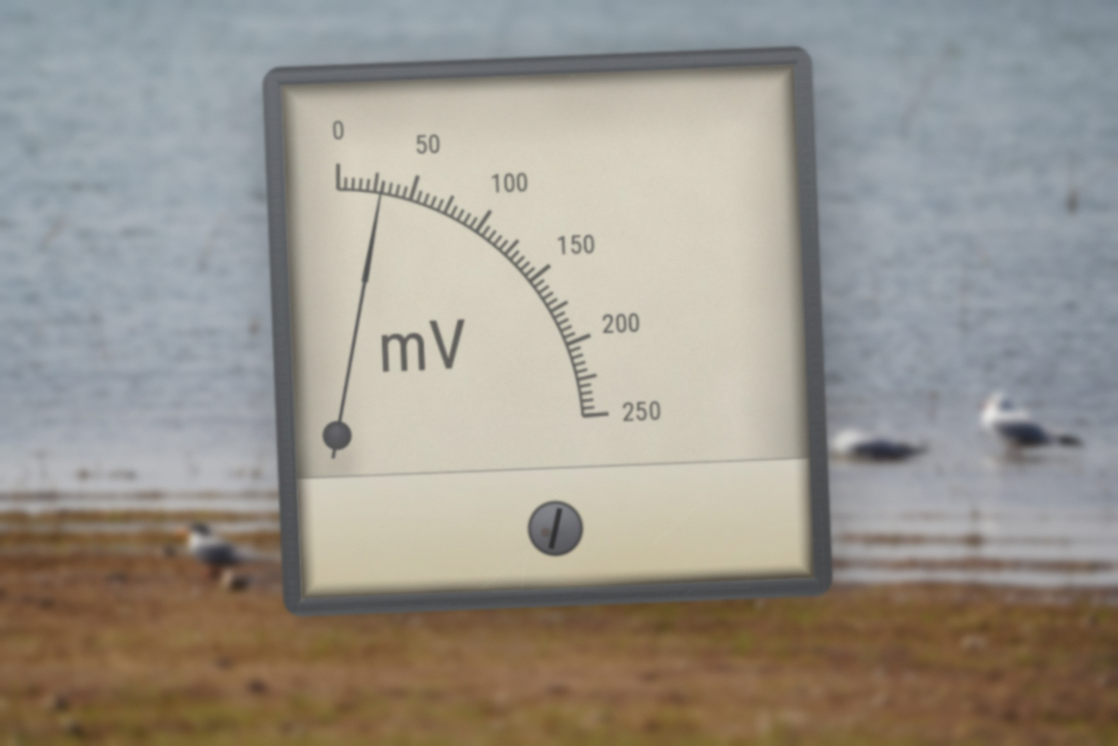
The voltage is {"value": 30, "unit": "mV"}
